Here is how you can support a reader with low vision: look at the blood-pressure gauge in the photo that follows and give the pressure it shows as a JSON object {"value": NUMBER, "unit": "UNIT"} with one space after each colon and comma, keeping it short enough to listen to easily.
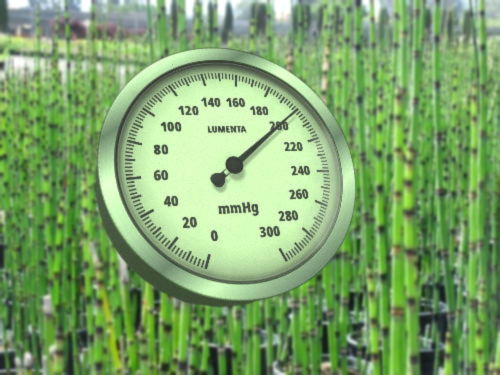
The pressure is {"value": 200, "unit": "mmHg"}
